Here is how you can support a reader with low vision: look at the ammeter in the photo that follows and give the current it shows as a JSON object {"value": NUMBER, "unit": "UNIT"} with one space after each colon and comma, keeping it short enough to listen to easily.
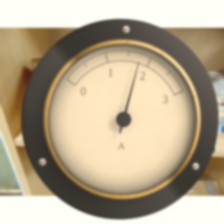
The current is {"value": 1.75, "unit": "A"}
